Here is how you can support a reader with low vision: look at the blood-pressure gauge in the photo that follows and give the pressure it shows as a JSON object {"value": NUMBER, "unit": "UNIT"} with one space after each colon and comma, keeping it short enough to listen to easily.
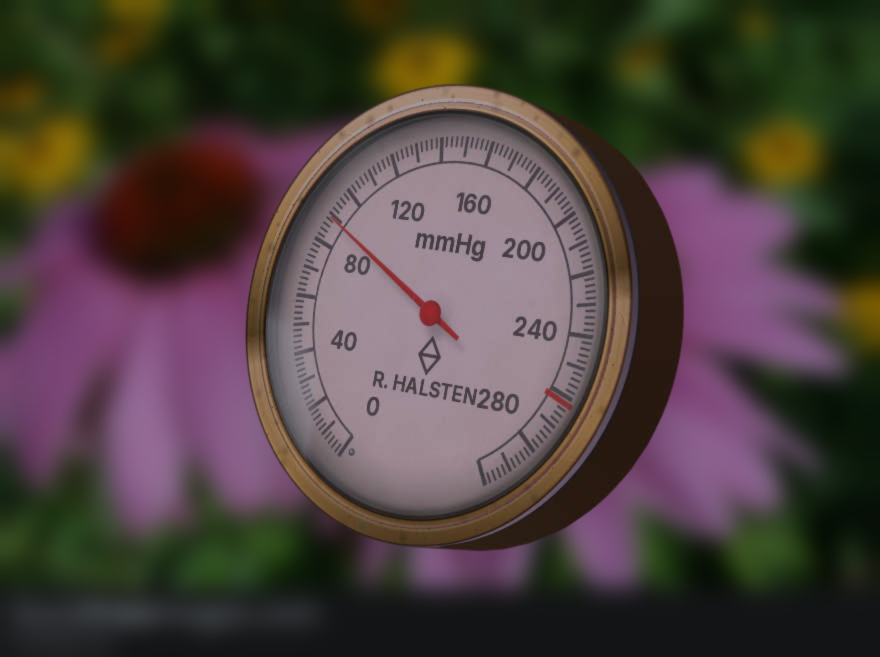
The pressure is {"value": 90, "unit": "mmHg"}
